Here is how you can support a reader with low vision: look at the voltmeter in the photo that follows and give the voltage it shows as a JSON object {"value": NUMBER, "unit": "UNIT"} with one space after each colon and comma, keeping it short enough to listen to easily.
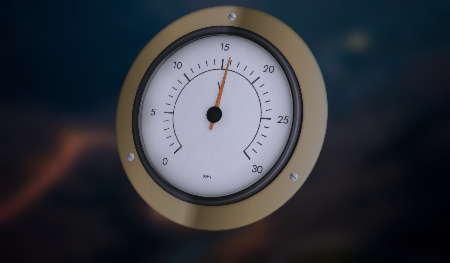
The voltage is {"value": 16, "unit": "V"}
